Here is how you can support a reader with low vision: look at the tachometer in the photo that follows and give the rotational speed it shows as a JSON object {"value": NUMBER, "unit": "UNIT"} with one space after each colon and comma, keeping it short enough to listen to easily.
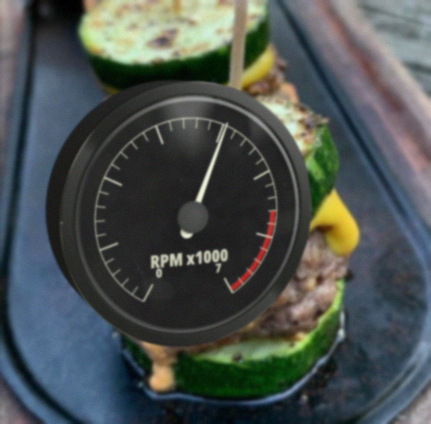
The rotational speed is {"value": 4000, "unit": "rpm"}
